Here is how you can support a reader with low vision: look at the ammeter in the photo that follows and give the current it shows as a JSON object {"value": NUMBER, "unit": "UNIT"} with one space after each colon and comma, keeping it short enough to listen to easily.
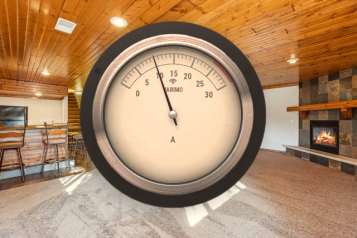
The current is {"value": 10, "unit": "A"}
